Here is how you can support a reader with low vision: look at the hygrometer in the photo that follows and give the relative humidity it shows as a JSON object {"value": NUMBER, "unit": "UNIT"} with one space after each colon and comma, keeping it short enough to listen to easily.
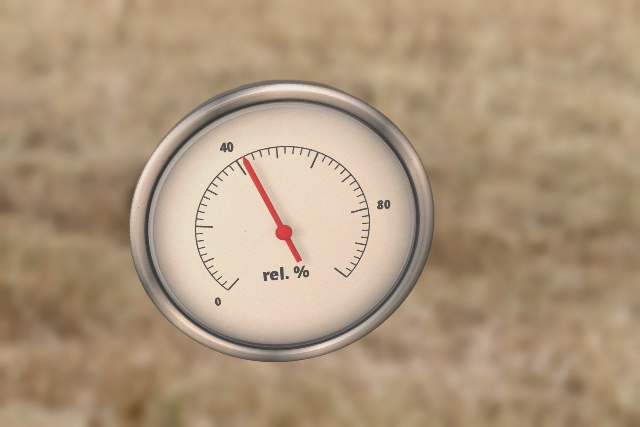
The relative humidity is {"value": 42, "unit": "%"}
